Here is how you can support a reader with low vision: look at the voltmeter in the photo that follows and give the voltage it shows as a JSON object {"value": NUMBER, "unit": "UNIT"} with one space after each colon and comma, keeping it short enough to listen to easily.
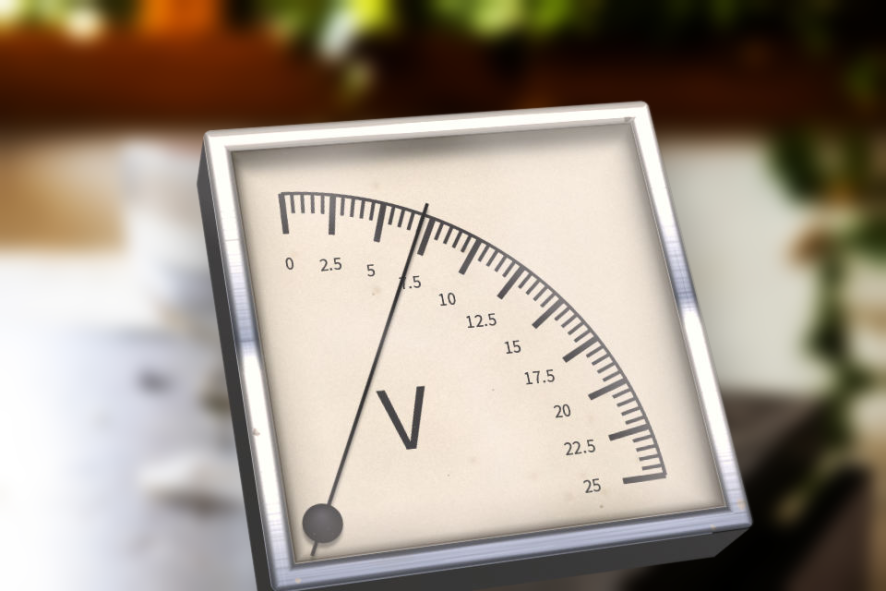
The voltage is {"value": 7, "unit": "V"}
